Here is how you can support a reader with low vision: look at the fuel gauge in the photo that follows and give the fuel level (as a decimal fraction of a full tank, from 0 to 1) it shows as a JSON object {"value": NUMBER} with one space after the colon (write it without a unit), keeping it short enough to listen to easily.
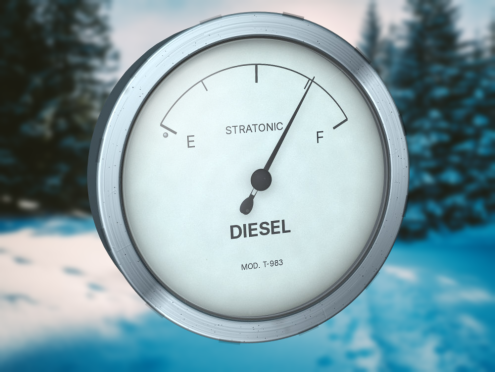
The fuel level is {"value": 0.75}
